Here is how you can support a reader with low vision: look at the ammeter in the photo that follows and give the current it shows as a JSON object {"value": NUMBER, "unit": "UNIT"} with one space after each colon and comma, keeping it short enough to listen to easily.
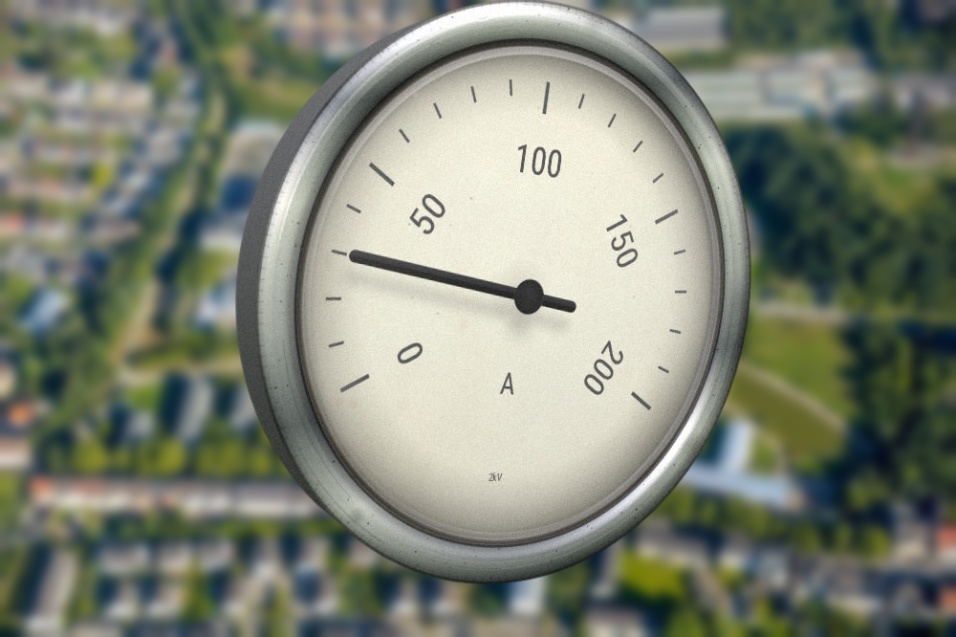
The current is {"value": 30, "unit": "A"}
